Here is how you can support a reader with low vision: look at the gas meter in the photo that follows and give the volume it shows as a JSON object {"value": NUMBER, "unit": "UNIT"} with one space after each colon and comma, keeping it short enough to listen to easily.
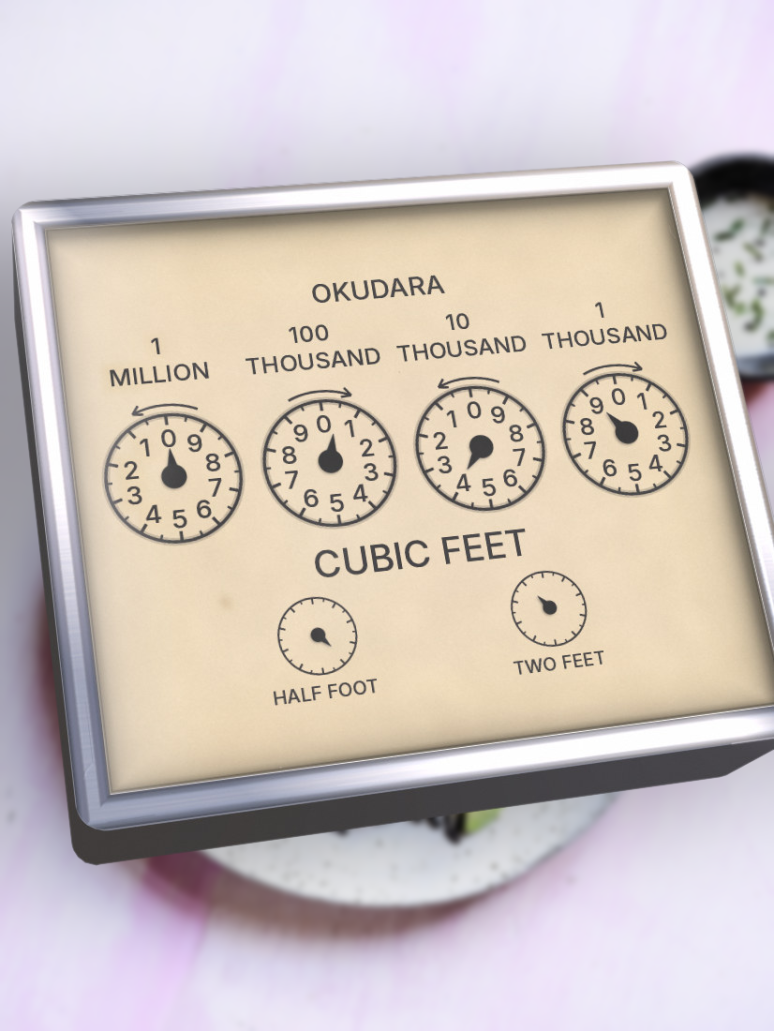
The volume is {"value": 3900, "unit": "ft³"}
